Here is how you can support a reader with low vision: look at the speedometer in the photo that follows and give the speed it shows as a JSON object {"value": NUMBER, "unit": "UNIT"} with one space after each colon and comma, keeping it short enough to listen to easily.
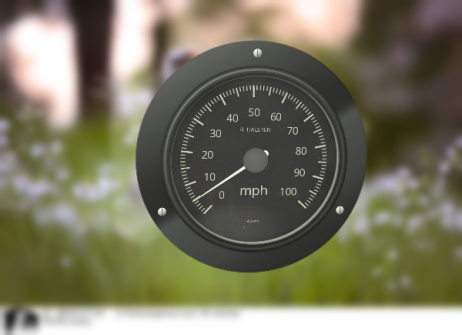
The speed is {"value": 5, "unit": "mph"}
